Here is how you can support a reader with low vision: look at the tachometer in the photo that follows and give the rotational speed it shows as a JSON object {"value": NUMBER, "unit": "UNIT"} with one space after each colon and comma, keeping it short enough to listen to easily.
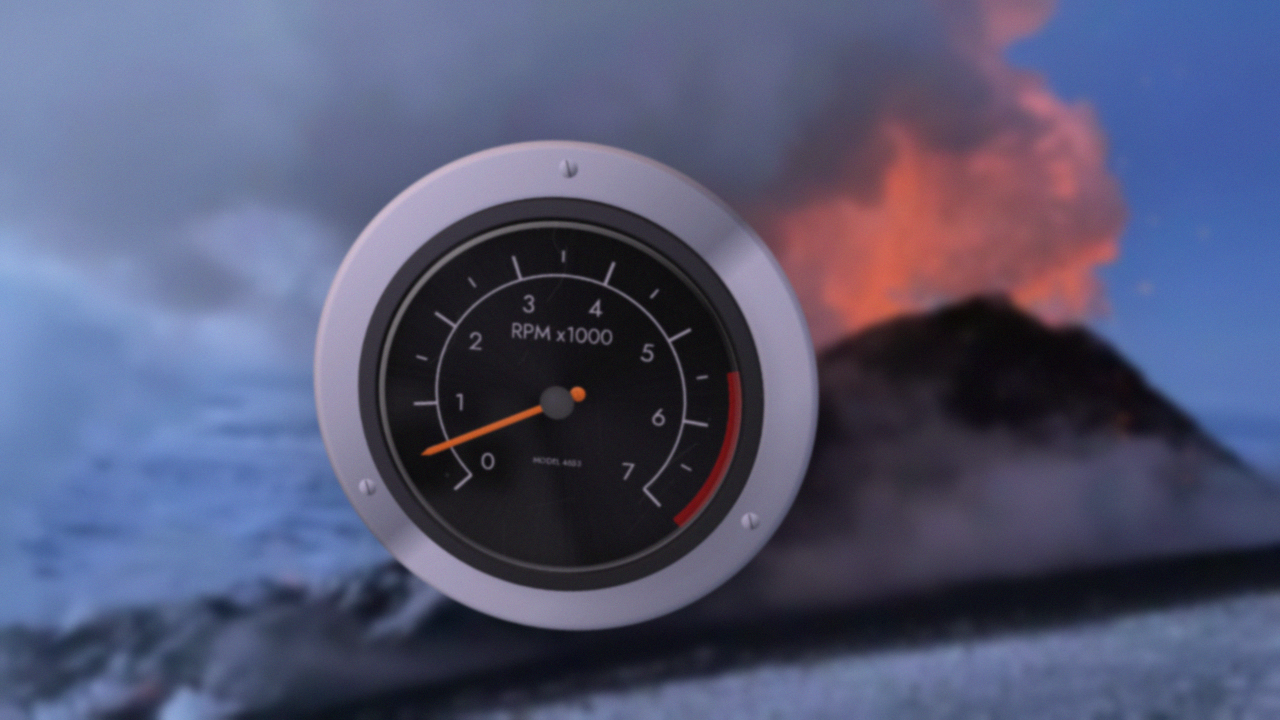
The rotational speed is {"value": 500, "unit": "rpm"}
